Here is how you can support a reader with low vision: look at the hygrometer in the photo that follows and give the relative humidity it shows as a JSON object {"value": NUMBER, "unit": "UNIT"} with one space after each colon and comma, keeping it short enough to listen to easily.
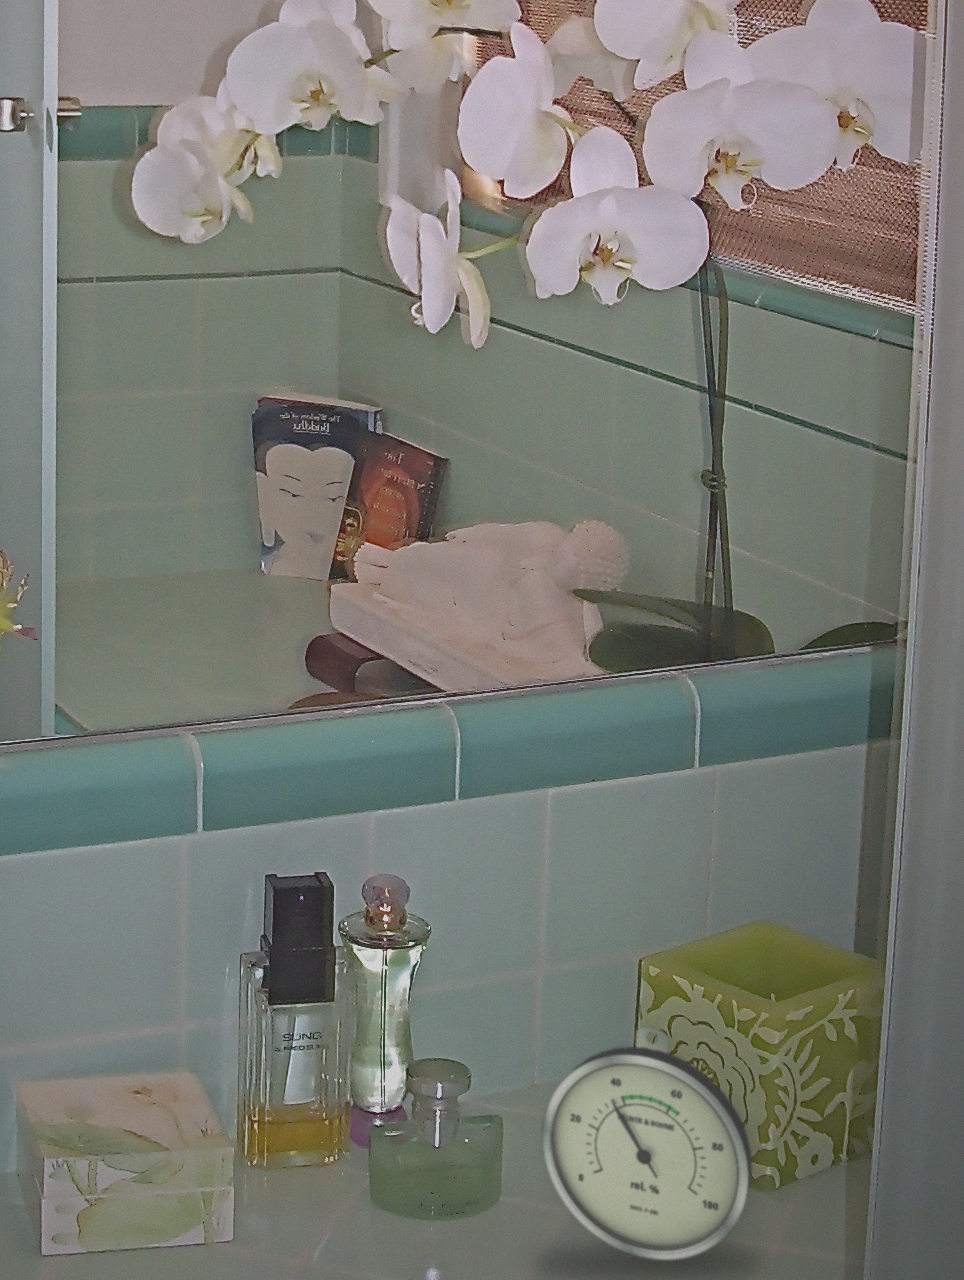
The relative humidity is {"value": 36, "unit": "%"}
